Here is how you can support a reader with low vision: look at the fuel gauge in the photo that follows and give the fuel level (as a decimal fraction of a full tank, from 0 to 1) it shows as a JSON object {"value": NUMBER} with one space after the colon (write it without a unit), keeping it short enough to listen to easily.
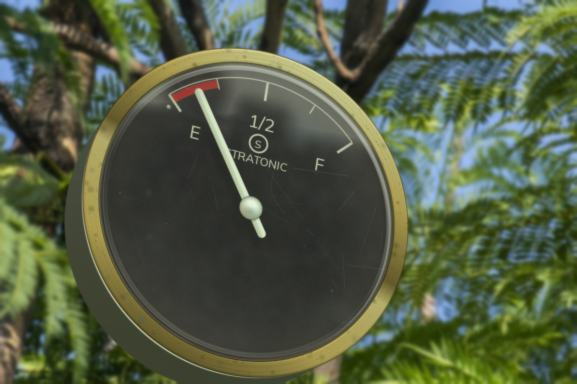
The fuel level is {"value": 0.125}
